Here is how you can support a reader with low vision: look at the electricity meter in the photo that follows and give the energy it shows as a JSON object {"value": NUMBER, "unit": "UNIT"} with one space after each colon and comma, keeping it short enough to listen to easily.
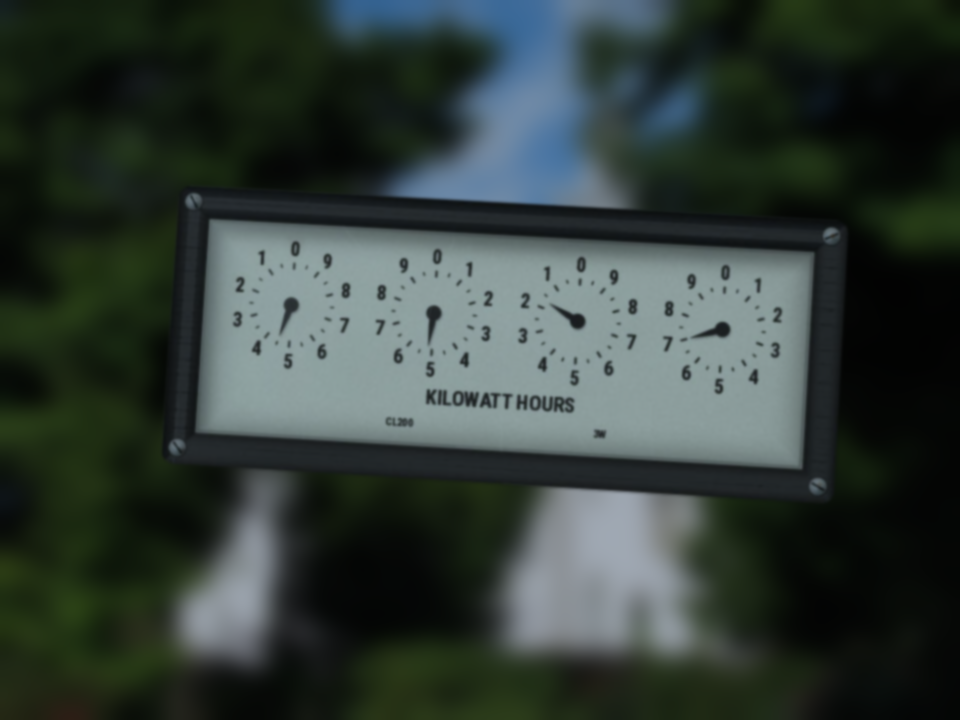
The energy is {"value": 4517, "unit": "kWh"}
